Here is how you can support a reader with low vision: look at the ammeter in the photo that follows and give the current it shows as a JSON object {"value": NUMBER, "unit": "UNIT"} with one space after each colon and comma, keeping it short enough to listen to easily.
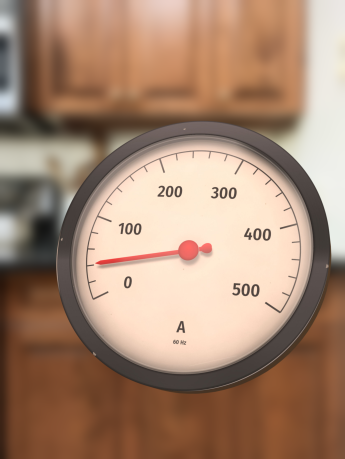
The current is {"value": 40, "unit": "A"}
